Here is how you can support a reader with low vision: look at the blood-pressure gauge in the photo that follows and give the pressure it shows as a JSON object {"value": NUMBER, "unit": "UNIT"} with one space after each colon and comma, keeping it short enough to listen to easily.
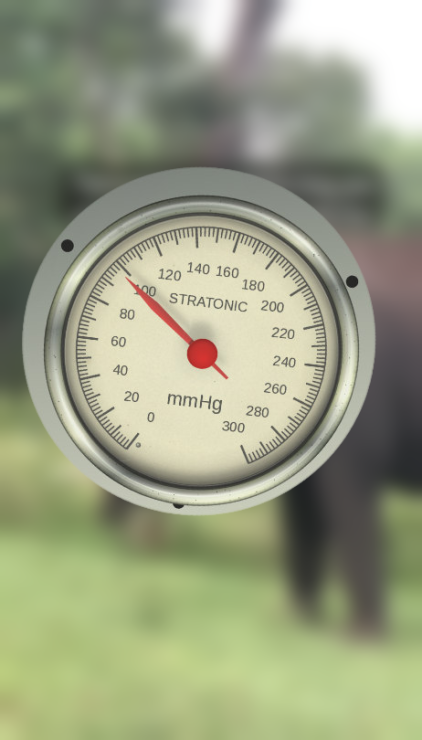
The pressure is {"value": 98, "unit": "mmHg"}
